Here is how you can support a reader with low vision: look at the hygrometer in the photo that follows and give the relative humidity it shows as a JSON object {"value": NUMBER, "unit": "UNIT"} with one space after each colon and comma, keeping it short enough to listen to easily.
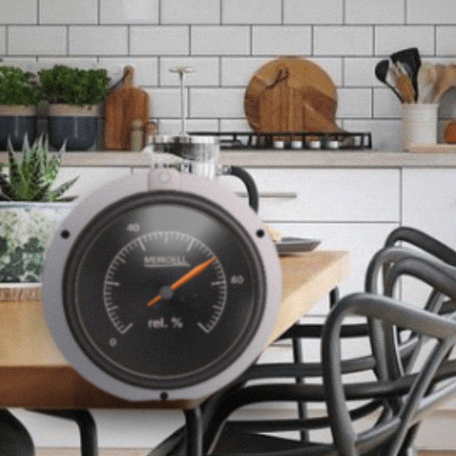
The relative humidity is {"value": 70, "unit": "%"}
